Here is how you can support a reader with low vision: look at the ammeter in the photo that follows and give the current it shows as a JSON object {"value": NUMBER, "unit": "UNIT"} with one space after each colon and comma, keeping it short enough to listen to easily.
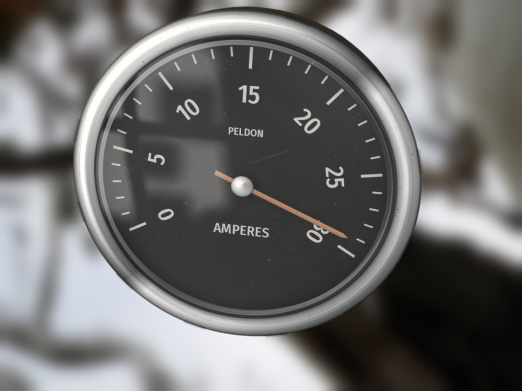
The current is {"value": 29, "unit": "A"}
